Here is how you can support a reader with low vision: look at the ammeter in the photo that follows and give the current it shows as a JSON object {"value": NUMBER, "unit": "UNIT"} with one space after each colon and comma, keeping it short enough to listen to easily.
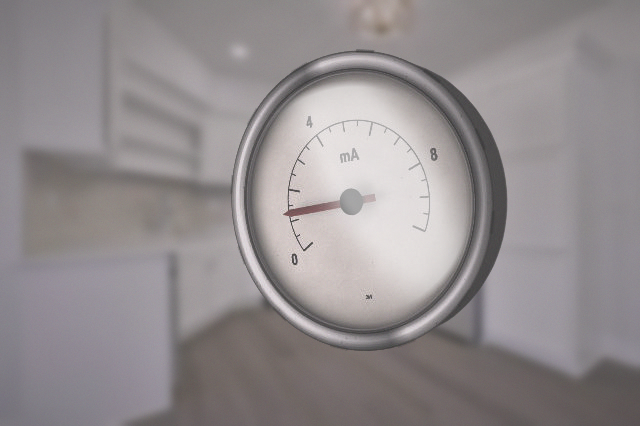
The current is {"value": 1.25, "unit": "mA"}
